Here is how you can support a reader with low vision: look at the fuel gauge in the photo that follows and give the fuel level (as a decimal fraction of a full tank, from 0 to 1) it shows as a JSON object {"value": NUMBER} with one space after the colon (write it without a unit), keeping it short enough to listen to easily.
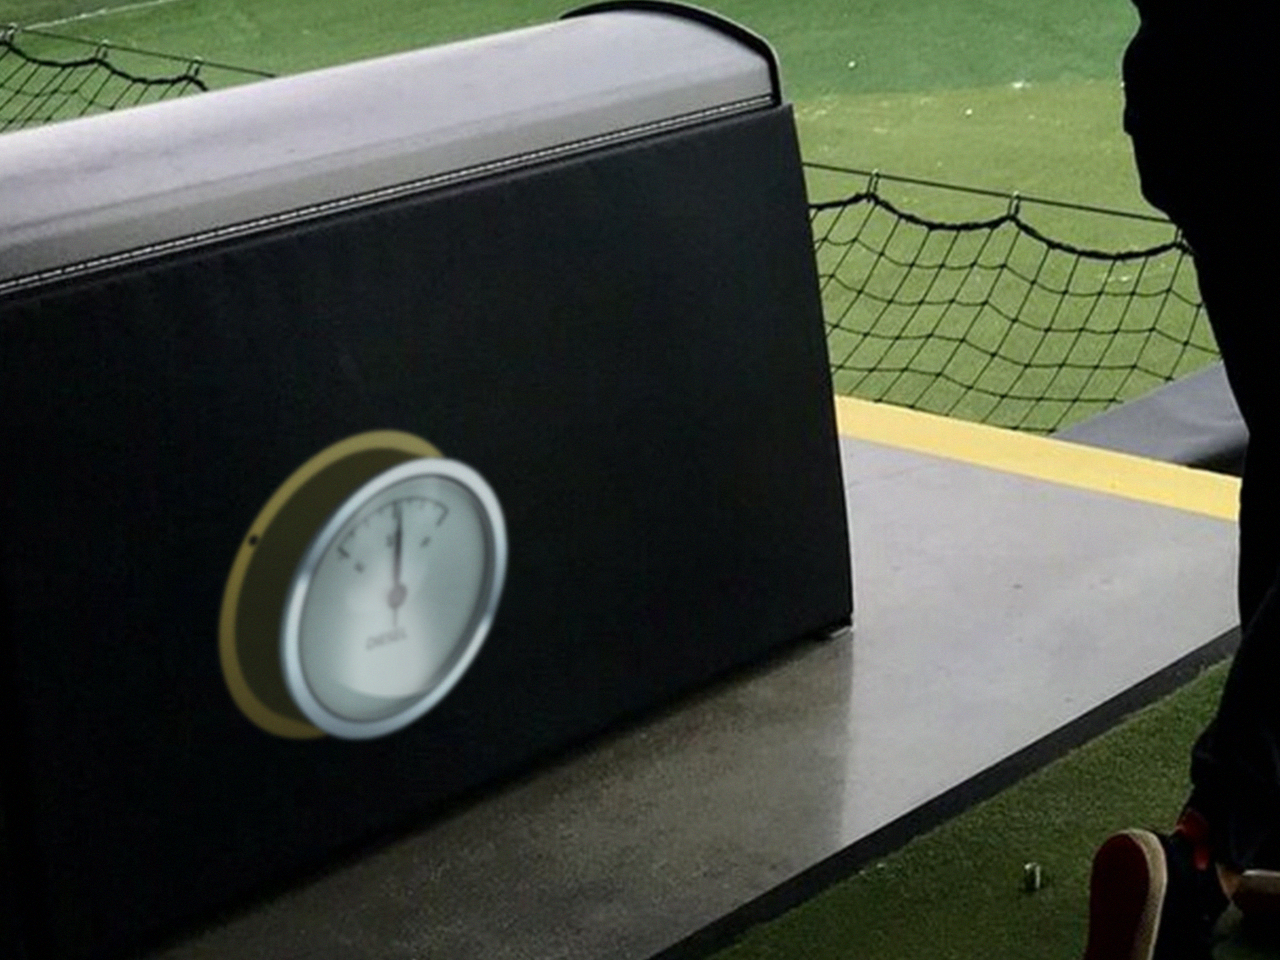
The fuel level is {"value": 0.5}
